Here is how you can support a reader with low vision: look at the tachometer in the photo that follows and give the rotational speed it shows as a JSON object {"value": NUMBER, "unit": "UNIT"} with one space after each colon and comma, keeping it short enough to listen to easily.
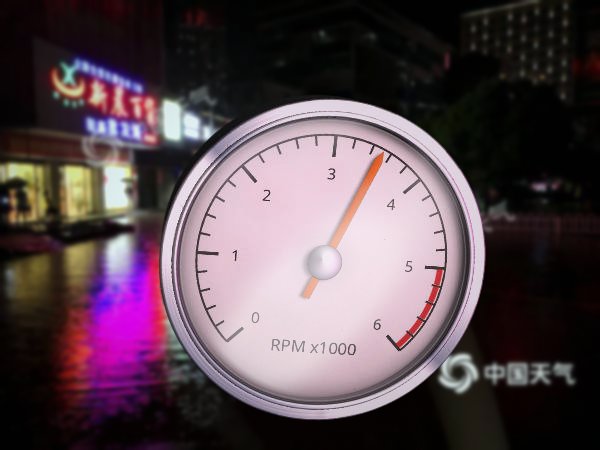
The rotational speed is {"value": 3500, "unit": "rpm"}
